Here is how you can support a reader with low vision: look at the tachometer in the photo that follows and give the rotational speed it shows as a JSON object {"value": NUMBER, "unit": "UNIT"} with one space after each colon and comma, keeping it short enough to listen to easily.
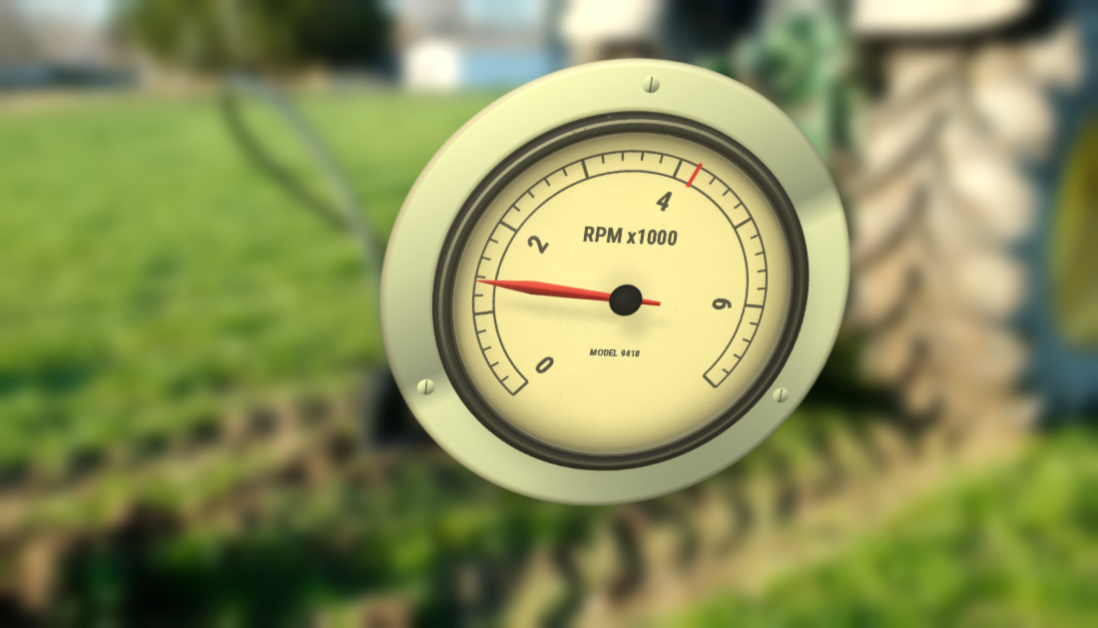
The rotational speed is {"value": 1400, "unit": "rpm"}
